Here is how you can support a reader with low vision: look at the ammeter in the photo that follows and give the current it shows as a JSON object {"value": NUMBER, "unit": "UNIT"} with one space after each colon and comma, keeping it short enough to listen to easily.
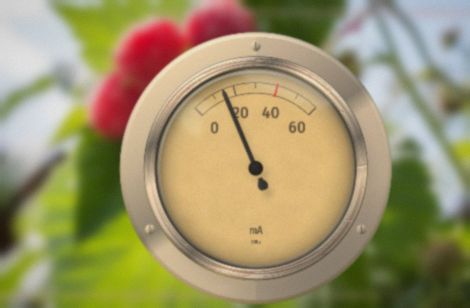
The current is {"value": 15, "unit": "mA"}
